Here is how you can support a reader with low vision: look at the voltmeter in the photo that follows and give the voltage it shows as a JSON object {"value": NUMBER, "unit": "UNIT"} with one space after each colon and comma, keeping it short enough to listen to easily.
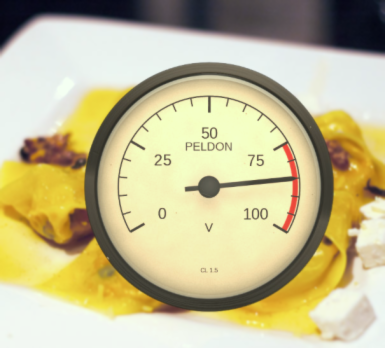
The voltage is {"value": 85, "unit": "V"}
